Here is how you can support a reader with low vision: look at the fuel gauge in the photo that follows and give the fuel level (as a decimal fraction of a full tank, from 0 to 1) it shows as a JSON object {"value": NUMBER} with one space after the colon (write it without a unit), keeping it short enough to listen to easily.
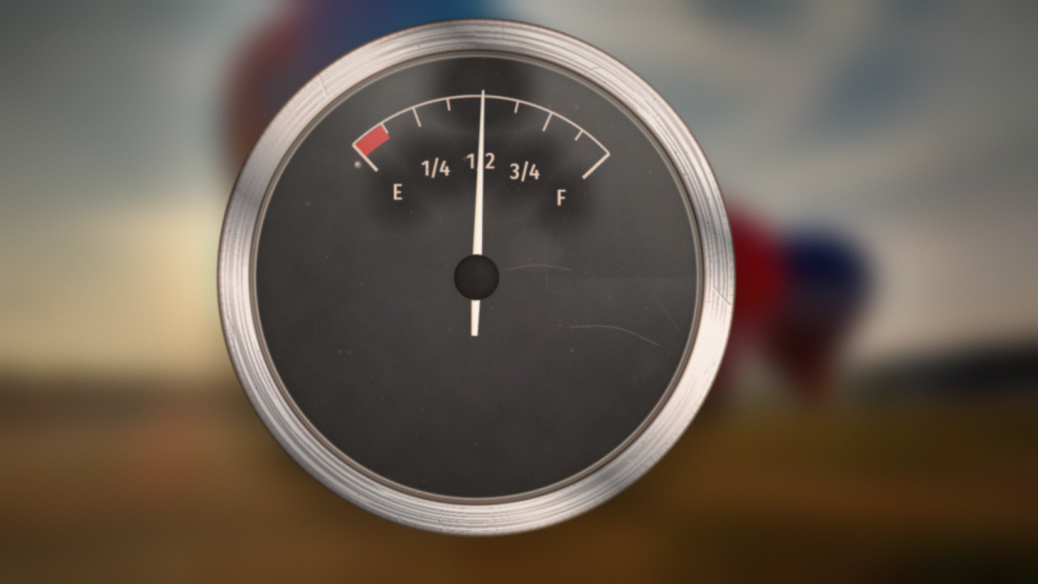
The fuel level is {"value": 0.5}
